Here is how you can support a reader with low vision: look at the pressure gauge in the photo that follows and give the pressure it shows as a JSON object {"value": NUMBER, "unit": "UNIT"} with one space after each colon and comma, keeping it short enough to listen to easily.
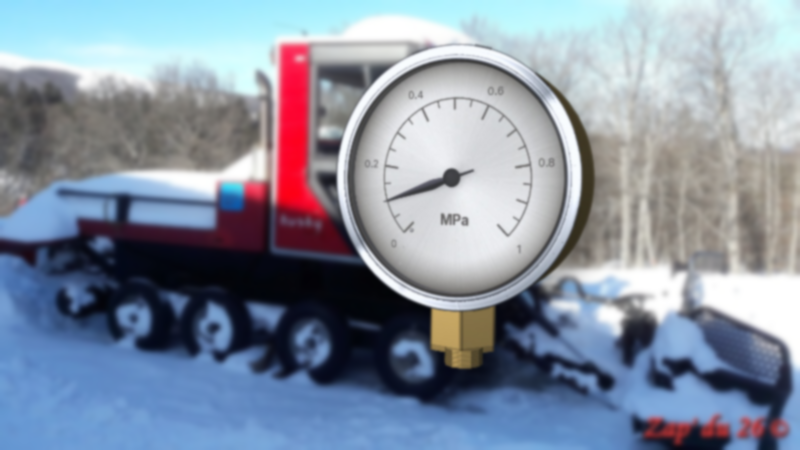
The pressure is {"value": 0.1, "unit": "MPa"}
